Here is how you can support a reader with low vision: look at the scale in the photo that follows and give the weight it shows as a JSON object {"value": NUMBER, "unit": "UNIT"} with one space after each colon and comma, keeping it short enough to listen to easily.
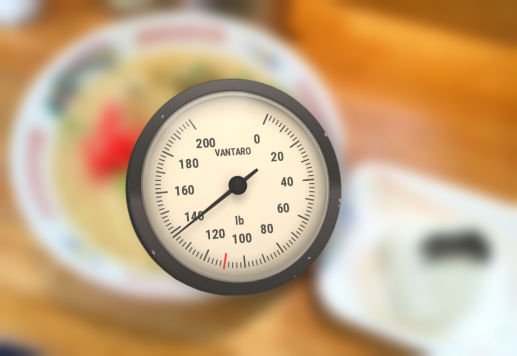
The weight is {"value": 138, "unit": "lb"}
